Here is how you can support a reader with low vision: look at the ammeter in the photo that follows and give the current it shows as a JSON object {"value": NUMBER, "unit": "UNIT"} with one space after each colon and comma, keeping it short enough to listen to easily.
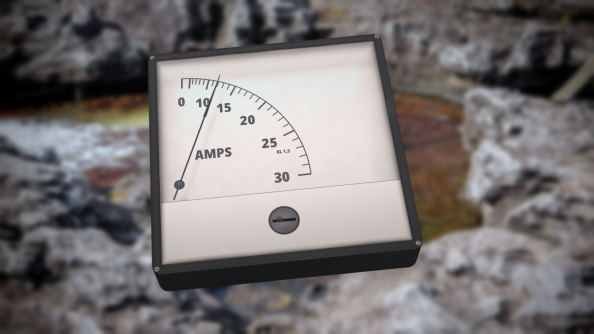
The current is {"value": 12, "unit": "A"}
